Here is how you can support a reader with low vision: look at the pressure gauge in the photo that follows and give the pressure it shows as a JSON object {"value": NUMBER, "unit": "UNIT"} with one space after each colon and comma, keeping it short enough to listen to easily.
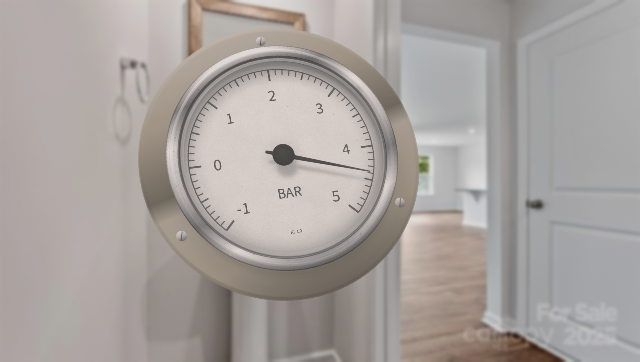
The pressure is {"value": 4.4, "unit": "bar"}
